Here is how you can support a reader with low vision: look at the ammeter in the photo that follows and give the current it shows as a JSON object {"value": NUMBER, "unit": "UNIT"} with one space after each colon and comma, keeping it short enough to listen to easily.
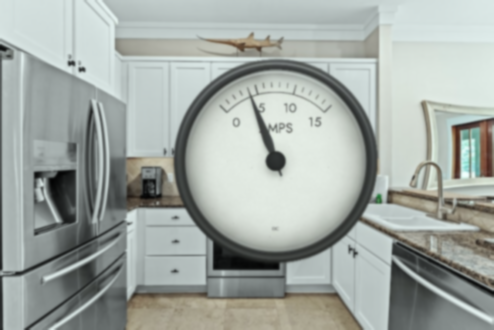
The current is {"value": 4, "unit": "A"}
